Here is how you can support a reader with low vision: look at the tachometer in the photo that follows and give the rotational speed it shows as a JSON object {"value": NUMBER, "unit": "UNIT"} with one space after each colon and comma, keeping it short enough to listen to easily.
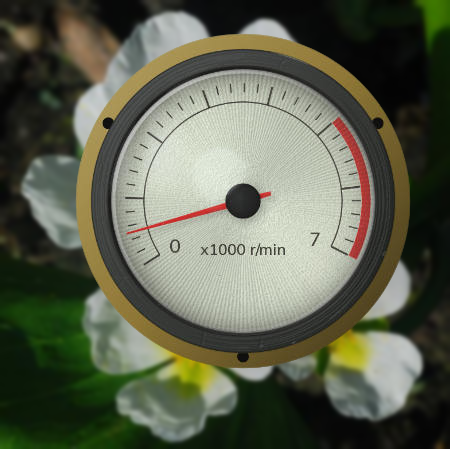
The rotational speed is {"value": 500, "unit": "rpm"}
